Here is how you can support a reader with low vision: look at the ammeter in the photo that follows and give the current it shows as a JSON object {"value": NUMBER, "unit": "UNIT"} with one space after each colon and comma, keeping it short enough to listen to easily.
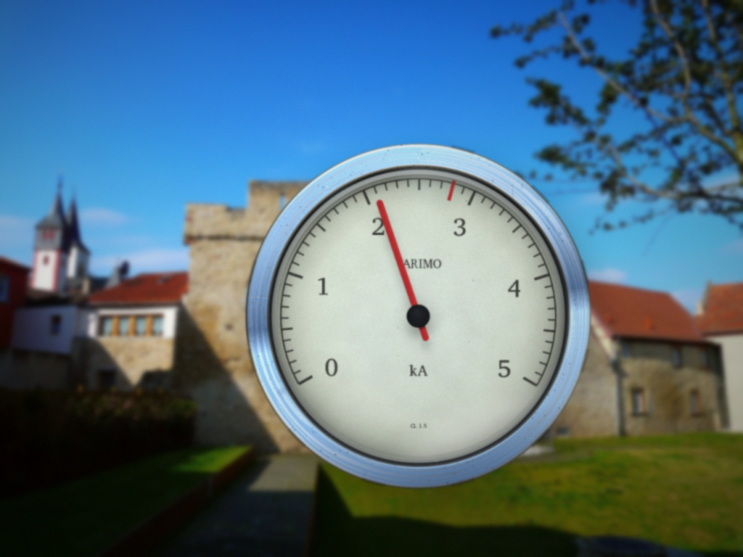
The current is {"value": 2.1, "unit": "kA"}
